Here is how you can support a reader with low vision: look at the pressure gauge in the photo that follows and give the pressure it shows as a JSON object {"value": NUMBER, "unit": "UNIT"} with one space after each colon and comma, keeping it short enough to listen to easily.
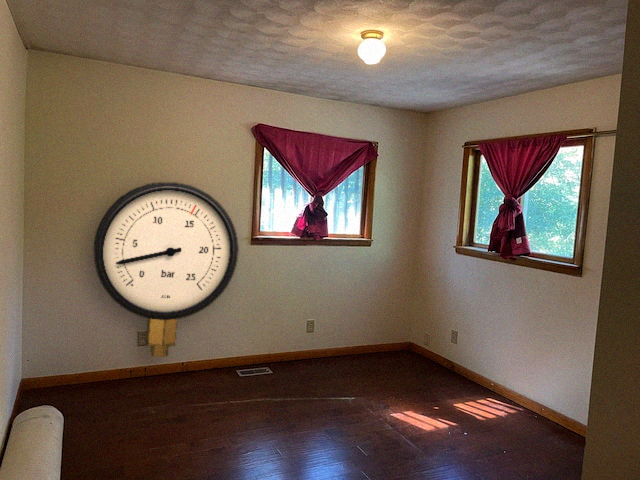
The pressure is {"value": 2.5, "unit": "bar"}
